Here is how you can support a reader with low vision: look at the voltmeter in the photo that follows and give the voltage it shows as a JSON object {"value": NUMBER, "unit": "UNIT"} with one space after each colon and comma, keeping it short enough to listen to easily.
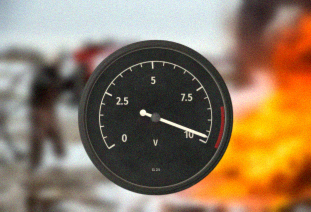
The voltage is {"value": 9.75, "unit": "V"}
